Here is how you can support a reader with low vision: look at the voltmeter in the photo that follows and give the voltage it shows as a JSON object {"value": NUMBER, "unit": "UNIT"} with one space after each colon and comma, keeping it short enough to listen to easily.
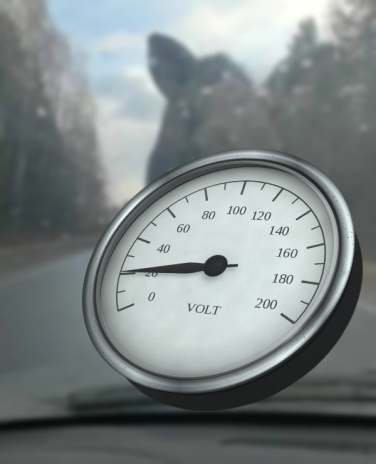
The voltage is {"value": 20, "unit": "V"}
